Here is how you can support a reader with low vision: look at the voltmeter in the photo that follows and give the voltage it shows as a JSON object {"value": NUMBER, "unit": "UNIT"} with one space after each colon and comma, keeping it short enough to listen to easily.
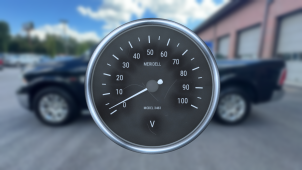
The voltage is {"value": 2.5, "unit": "V"}
